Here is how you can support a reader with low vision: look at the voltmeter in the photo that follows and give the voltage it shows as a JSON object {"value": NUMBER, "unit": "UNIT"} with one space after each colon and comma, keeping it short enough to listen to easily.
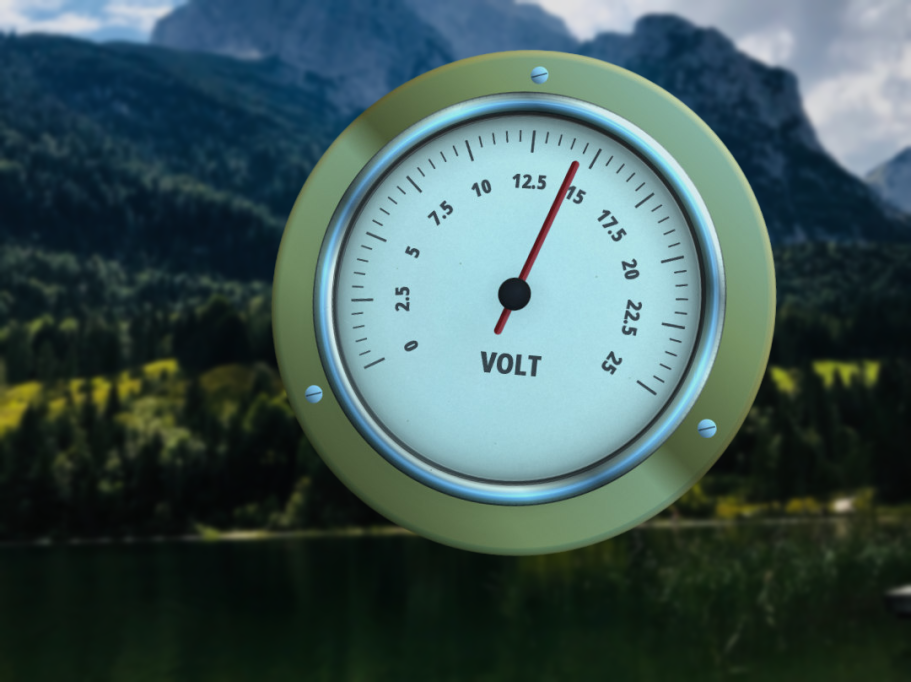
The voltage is {"value": 14.5, "unit": "V"}
